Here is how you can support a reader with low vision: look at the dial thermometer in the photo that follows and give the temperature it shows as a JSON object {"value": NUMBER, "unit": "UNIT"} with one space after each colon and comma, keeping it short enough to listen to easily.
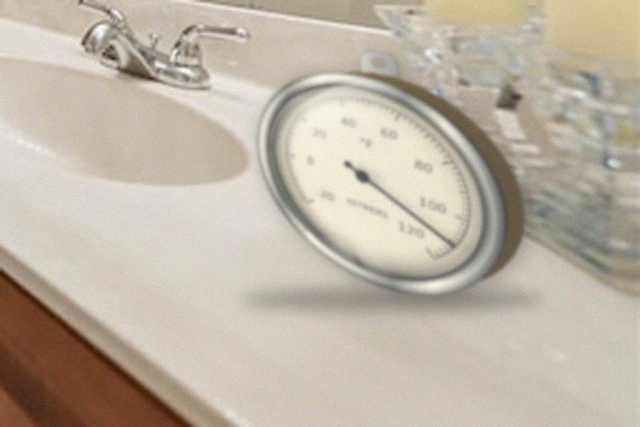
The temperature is {"value": 110, "unit": "°F"}
